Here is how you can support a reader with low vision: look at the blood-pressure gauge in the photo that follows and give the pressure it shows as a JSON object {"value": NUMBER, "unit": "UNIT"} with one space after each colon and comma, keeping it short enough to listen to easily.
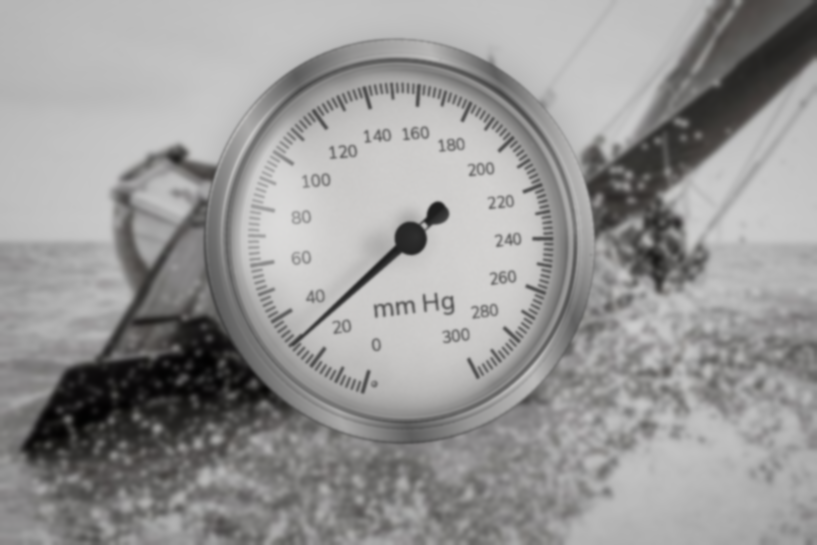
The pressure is {"value": 30, "unit": "mmHg"}
